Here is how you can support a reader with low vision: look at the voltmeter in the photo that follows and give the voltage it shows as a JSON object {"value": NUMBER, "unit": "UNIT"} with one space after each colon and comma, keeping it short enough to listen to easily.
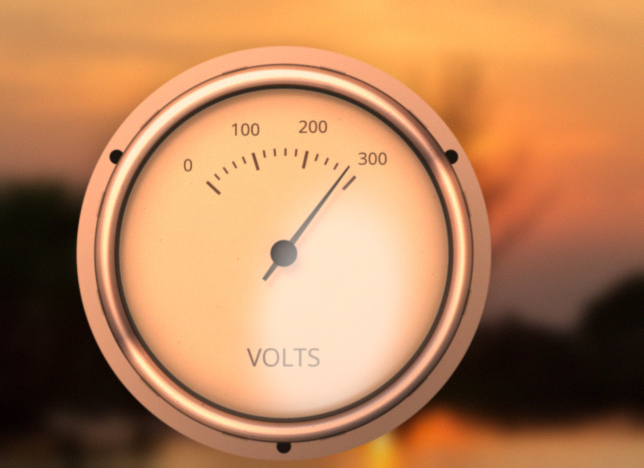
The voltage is {"value": 280, "unit": "V"}
